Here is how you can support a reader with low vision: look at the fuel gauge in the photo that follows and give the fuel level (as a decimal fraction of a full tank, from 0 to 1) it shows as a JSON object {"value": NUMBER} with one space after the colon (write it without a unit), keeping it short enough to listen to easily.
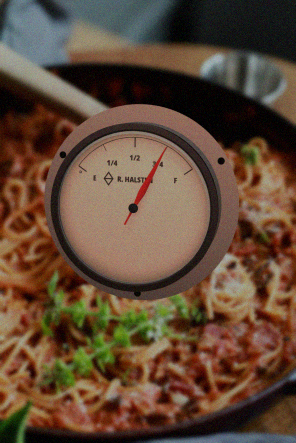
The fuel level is {"value": 0.75}
